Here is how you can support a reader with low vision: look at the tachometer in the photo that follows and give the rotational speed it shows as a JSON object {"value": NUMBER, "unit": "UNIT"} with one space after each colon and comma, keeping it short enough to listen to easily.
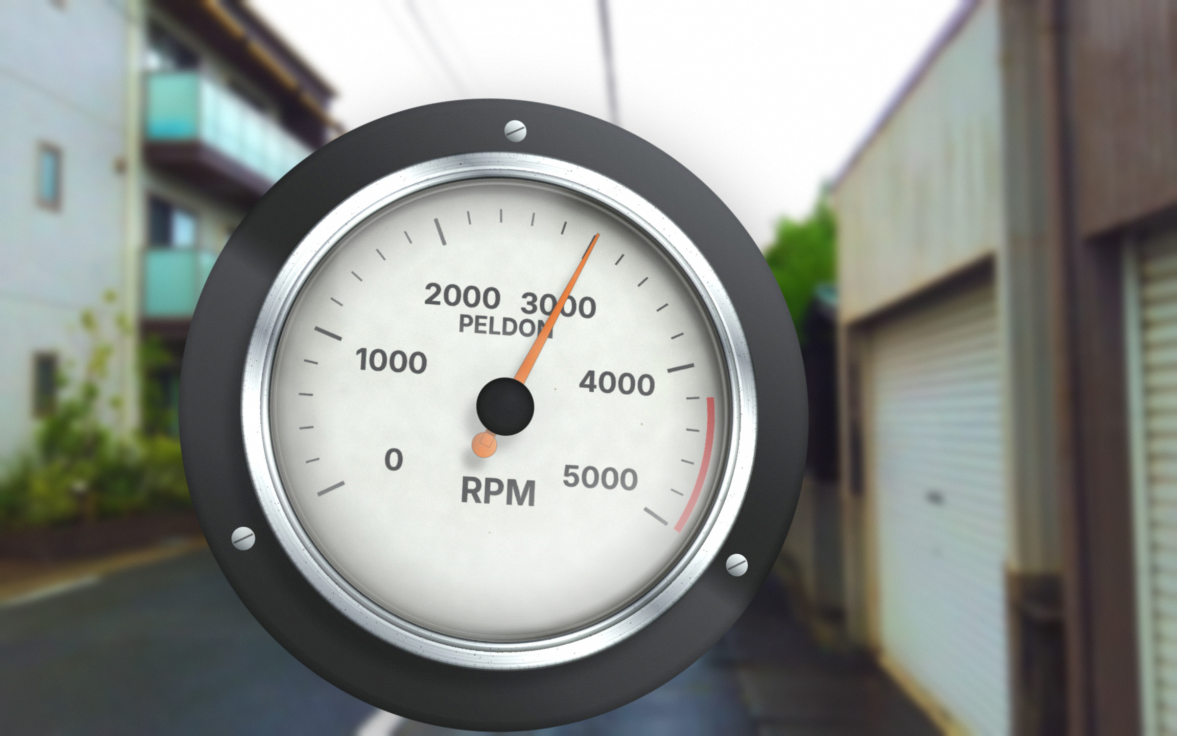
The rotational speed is {"value": 3000, "unit": "rpm"}
